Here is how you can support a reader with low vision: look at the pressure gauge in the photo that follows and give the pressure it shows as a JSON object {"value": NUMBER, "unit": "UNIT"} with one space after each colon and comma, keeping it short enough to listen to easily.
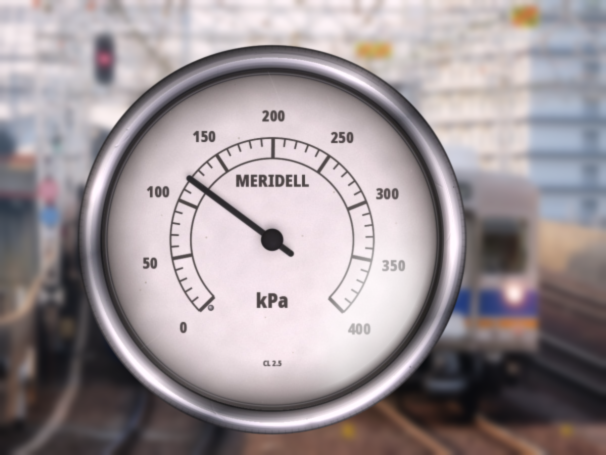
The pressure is {"value": 120, "unit": "kPa"}
